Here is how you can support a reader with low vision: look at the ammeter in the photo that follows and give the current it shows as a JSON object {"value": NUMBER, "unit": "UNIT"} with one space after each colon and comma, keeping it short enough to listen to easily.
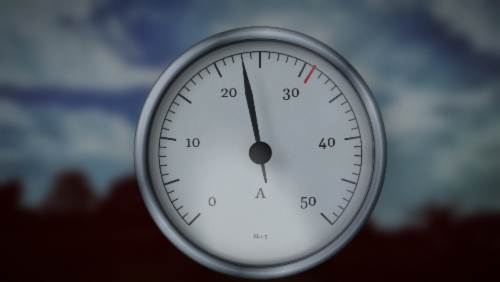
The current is {"value": 23, "unit": "A"}
